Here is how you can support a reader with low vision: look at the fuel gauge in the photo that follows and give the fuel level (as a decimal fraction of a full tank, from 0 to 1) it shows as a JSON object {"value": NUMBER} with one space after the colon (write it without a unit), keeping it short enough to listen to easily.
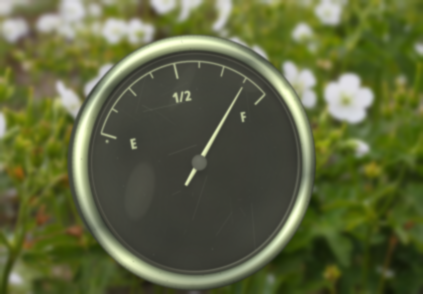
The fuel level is {"value": 0.875}
